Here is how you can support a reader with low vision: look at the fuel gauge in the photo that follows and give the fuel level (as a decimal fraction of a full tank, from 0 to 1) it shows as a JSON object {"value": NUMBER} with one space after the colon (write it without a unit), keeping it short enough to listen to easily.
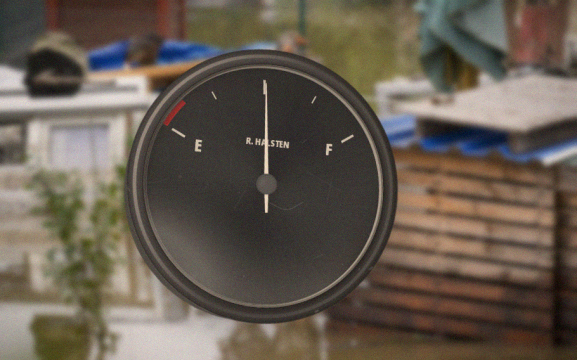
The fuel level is {"value": 0.5}
